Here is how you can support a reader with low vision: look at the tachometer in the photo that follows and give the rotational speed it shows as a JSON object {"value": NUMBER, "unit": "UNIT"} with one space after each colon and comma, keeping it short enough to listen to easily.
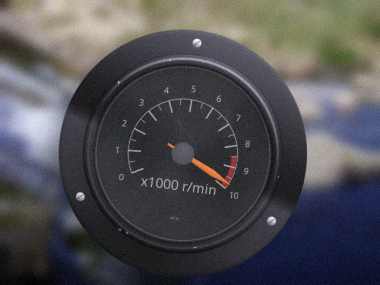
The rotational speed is {"value": 9750, "unit": "rpm"}
